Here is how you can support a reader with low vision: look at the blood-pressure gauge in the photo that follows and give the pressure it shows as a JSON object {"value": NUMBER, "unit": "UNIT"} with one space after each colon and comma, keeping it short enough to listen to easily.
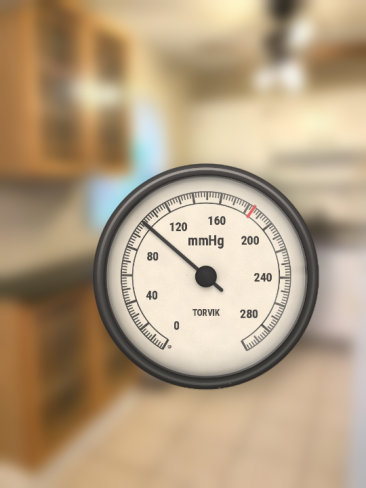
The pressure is {"value": 100, "unit": "mmHg"}
